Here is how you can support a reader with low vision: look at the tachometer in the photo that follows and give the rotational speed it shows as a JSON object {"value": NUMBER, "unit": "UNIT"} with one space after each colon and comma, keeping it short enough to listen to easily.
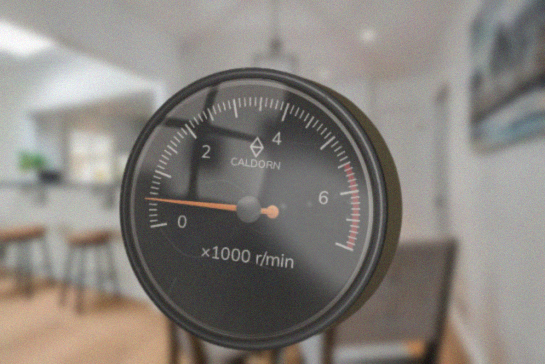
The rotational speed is {"value": 500, "unit": "rpm"}
